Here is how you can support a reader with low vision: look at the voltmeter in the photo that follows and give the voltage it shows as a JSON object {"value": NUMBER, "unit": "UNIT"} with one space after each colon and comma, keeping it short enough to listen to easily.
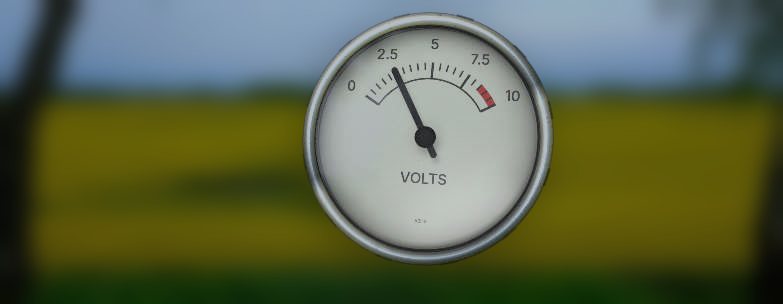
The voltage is {"value": 2.5, "unit": "V"}
